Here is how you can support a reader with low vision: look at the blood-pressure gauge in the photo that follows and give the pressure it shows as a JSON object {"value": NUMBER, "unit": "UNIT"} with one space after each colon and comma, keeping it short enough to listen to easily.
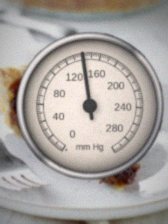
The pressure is {"value": 140, "unit": "mmHg"}
